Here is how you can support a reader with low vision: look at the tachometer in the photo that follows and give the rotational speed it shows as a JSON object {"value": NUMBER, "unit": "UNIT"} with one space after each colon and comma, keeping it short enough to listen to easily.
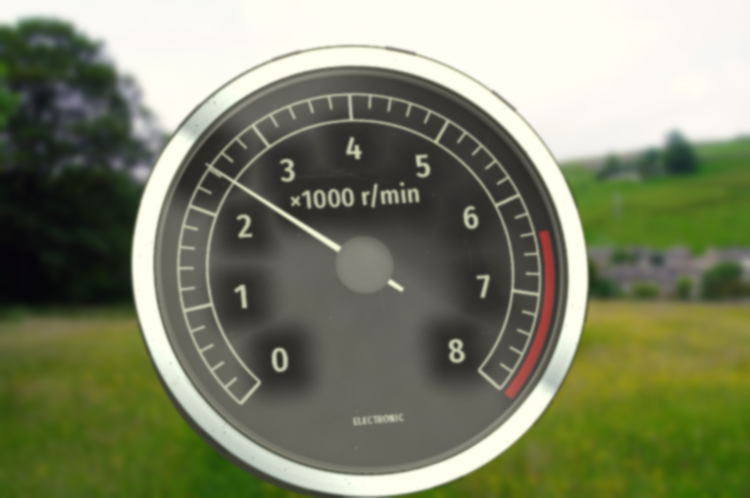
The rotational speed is {"value": 2400, "unit": "rpm"}
